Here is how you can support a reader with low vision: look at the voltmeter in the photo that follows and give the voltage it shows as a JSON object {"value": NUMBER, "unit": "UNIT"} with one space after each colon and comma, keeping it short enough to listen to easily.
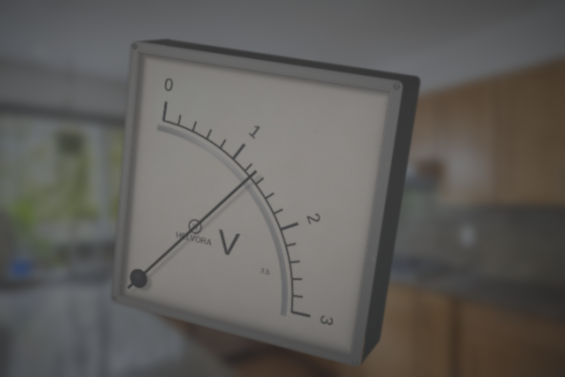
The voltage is {"value": 1.3, "unit": "V"}
